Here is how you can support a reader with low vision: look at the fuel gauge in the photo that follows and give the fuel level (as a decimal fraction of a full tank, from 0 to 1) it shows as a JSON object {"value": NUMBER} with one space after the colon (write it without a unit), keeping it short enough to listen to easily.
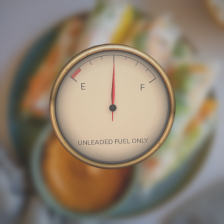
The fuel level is {"value": 0.5}
